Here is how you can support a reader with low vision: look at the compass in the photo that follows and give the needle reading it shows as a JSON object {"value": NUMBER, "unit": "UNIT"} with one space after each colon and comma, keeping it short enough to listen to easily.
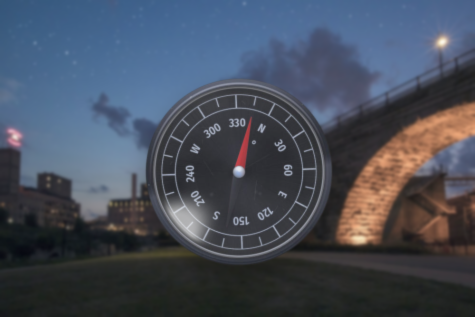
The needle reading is {"value": 345, "unit": "°"}
